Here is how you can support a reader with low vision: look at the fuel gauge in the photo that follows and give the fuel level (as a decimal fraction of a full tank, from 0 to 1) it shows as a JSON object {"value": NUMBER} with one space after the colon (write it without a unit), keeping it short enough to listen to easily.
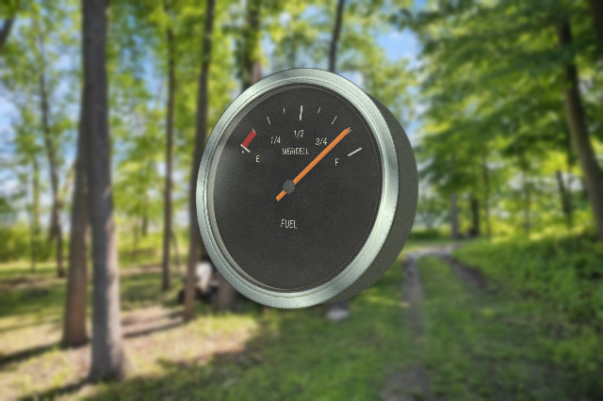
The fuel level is {"value": 0.875}
